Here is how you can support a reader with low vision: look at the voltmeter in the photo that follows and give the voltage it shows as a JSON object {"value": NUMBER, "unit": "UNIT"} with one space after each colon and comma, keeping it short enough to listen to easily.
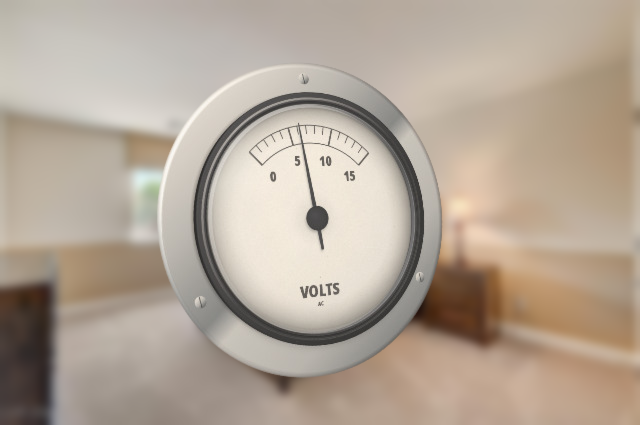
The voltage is {"value": 6, "unit": "V"}
